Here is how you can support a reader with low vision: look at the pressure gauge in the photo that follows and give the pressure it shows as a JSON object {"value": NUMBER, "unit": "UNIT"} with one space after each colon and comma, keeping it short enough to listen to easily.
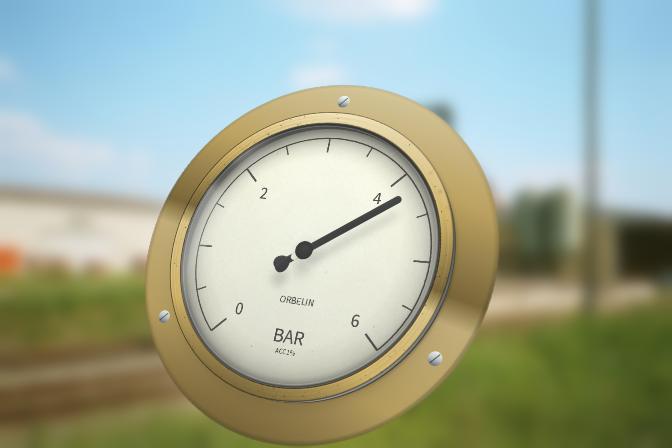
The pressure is {"value": 4.25, "unit": "bar"}
